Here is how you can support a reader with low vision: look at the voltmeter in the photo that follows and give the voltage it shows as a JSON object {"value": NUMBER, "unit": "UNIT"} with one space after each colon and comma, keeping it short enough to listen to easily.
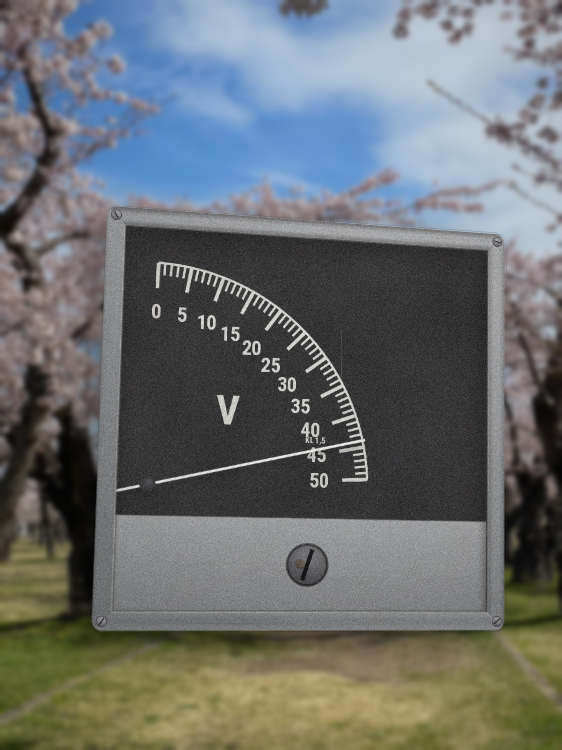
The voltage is {"value": 44, "unit": "V"}
